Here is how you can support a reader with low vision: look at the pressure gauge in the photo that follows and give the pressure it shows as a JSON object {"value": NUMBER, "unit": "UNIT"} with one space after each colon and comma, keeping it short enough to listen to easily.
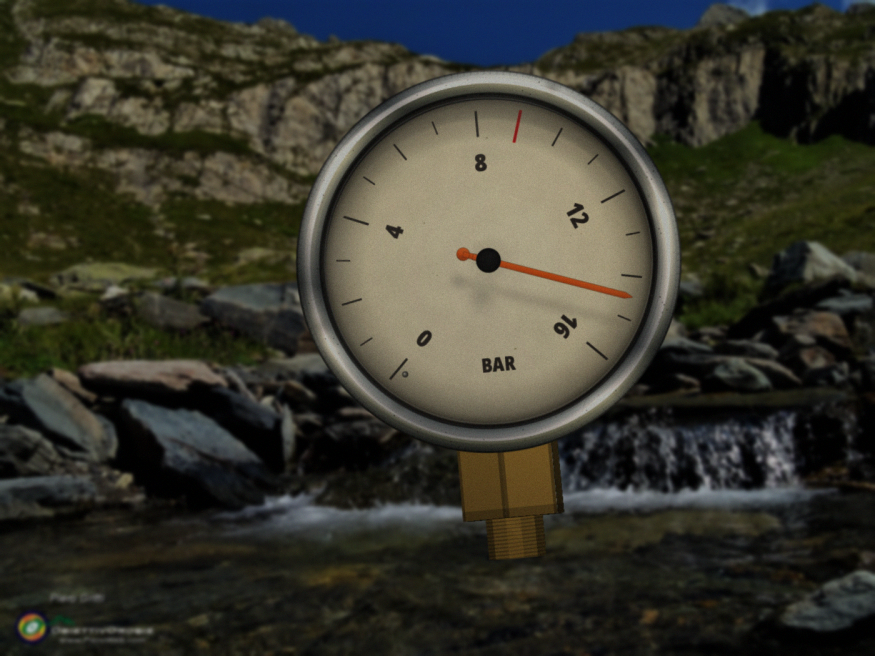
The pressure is {"value": 14.5, "unit": "bar"}
